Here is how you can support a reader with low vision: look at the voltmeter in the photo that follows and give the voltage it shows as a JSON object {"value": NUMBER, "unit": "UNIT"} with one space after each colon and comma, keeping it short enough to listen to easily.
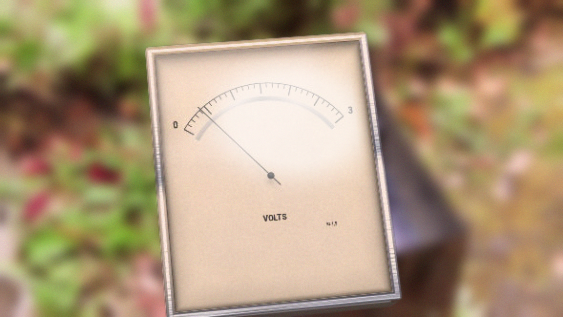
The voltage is {"value": 0.4, "unit": "V"}
